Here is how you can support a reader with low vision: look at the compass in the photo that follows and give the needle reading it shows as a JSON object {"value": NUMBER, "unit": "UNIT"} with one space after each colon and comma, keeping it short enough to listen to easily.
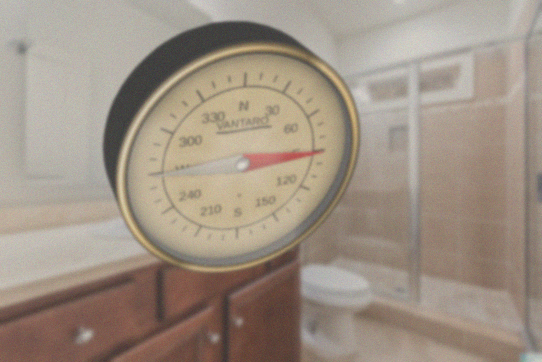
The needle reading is {"value": 90, "unit": "°"}
